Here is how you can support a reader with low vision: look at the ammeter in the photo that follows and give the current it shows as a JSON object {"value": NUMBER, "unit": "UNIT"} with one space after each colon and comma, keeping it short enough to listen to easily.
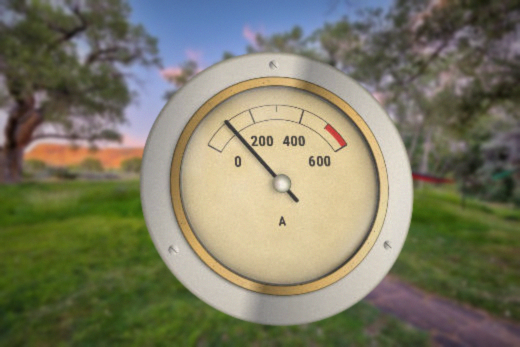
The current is {"value": 100, "unit": "A"}
